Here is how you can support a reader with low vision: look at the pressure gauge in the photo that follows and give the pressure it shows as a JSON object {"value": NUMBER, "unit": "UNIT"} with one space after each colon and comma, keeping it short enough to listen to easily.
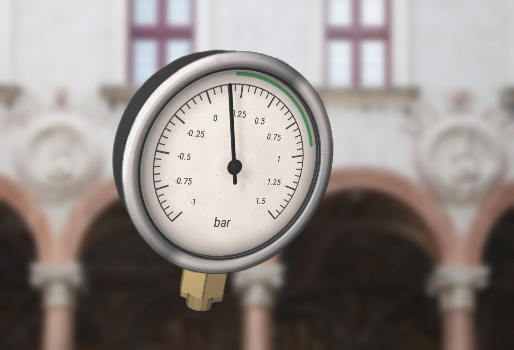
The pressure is {"value": 0.15, "unit": "bar"}
